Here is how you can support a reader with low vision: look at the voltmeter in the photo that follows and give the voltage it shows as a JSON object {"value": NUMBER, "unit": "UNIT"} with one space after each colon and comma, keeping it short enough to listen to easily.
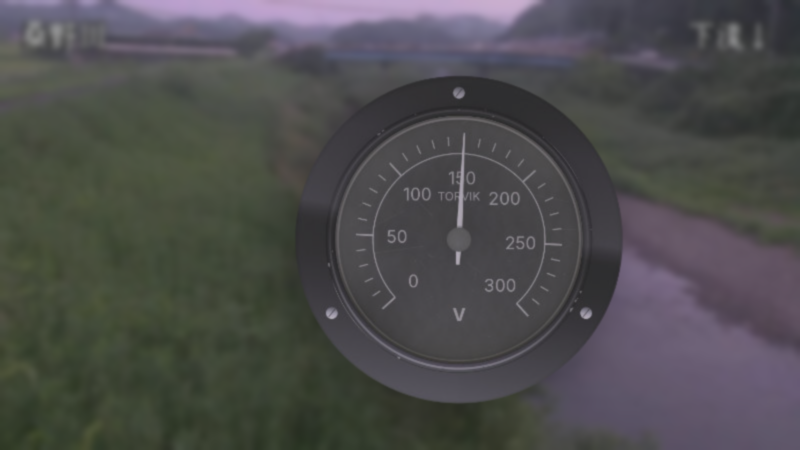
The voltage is {"value": 150, "unit": "V"}
